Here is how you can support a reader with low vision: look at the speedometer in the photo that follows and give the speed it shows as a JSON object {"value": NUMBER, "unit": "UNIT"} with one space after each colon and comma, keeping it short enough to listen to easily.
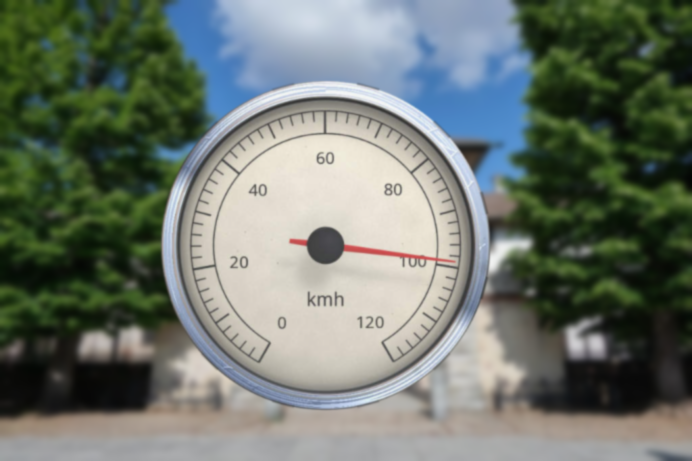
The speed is {"value": 99, "unit": "km/h"}
